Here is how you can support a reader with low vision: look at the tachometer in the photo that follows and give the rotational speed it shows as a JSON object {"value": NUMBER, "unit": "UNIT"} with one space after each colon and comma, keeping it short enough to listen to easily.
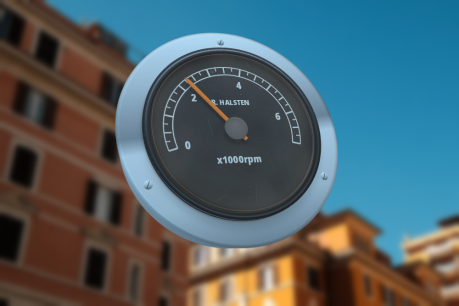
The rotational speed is {"value": 2250, "unit": "rpm"}
